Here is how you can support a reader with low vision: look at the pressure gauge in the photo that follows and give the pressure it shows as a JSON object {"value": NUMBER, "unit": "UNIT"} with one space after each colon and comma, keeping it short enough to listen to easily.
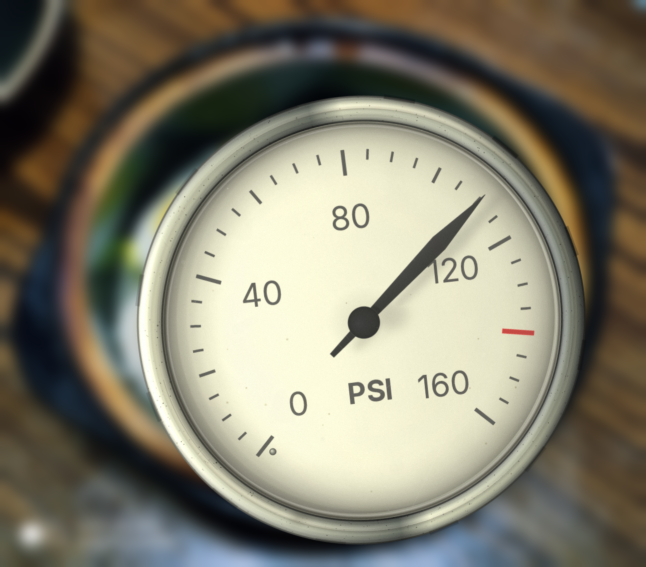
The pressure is {"value": 110, "unit": "psi"}
